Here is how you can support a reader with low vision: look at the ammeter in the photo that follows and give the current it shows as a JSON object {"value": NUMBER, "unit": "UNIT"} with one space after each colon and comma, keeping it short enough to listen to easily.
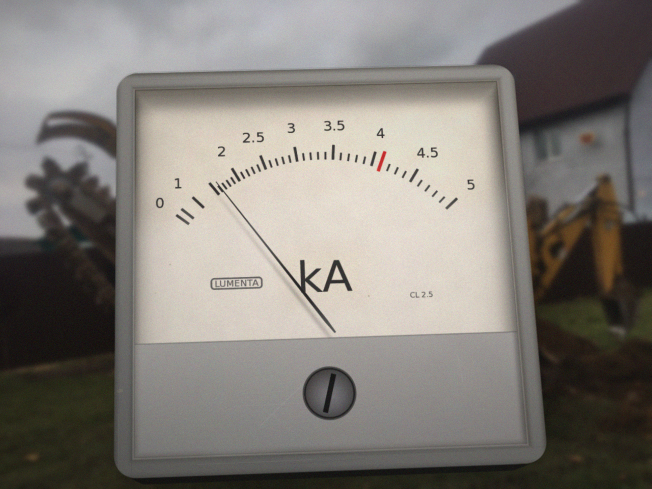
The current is {"value": 1.6, "unit": "kA"}
